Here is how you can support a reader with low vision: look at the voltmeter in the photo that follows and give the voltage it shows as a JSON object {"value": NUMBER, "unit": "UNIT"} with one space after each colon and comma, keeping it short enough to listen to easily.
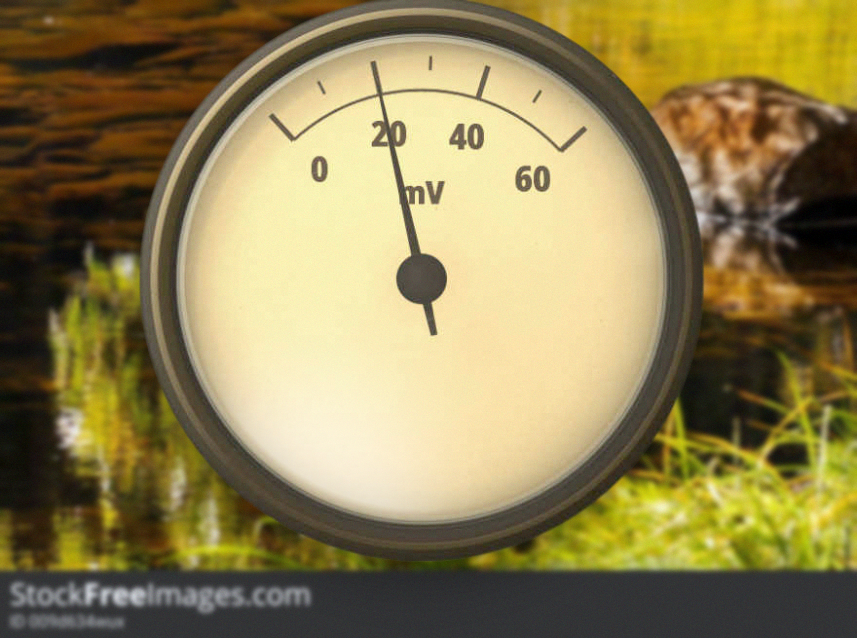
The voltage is {"value": 20, "unit": "mV"}
